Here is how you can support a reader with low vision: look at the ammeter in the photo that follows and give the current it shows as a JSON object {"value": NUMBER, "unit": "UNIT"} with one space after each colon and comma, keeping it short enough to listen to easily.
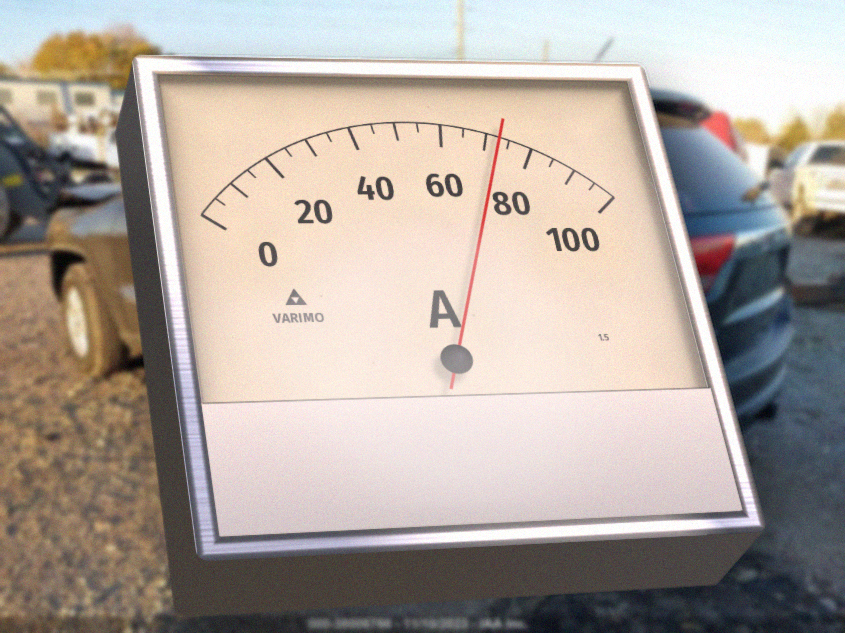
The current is {"value": 72.5, "unit": "A"}
